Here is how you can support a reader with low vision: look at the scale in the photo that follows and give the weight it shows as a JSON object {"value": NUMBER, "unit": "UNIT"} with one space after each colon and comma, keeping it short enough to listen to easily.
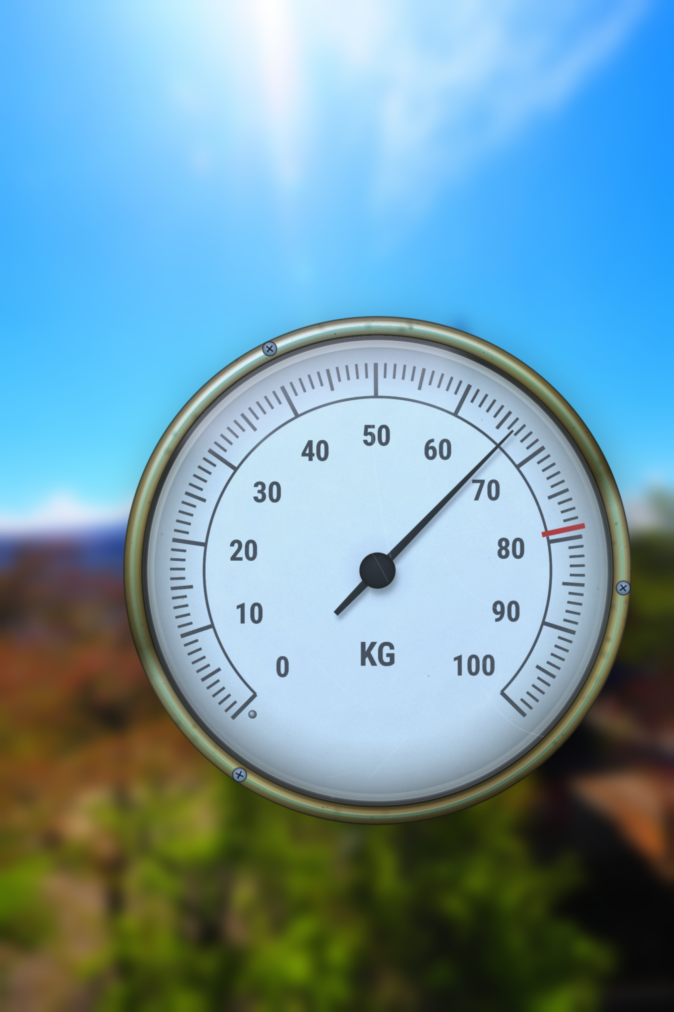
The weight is {"value": 66.5, "unit": "kg"}
